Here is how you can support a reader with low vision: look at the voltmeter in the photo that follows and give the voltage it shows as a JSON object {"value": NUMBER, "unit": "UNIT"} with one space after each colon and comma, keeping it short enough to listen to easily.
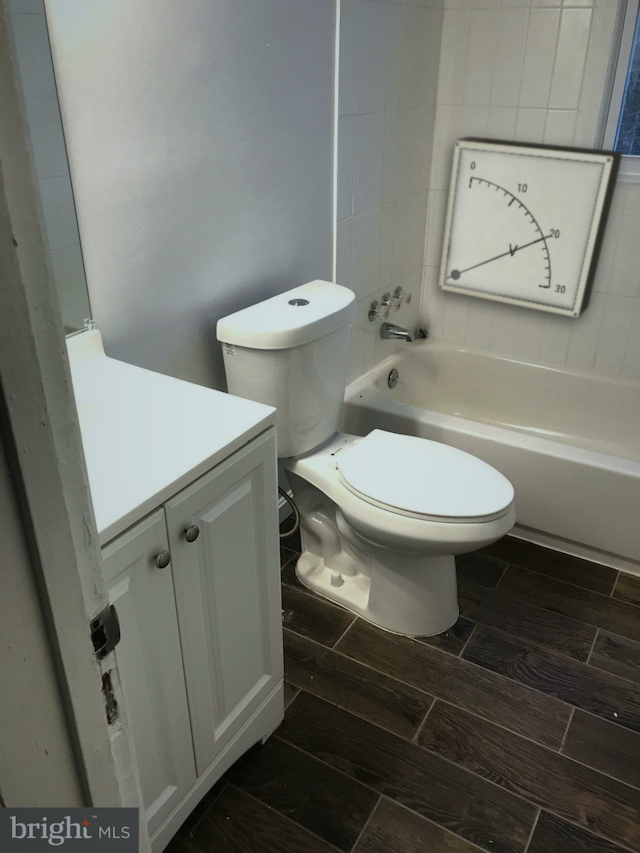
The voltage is {"value": 20, "unit": "V"}
